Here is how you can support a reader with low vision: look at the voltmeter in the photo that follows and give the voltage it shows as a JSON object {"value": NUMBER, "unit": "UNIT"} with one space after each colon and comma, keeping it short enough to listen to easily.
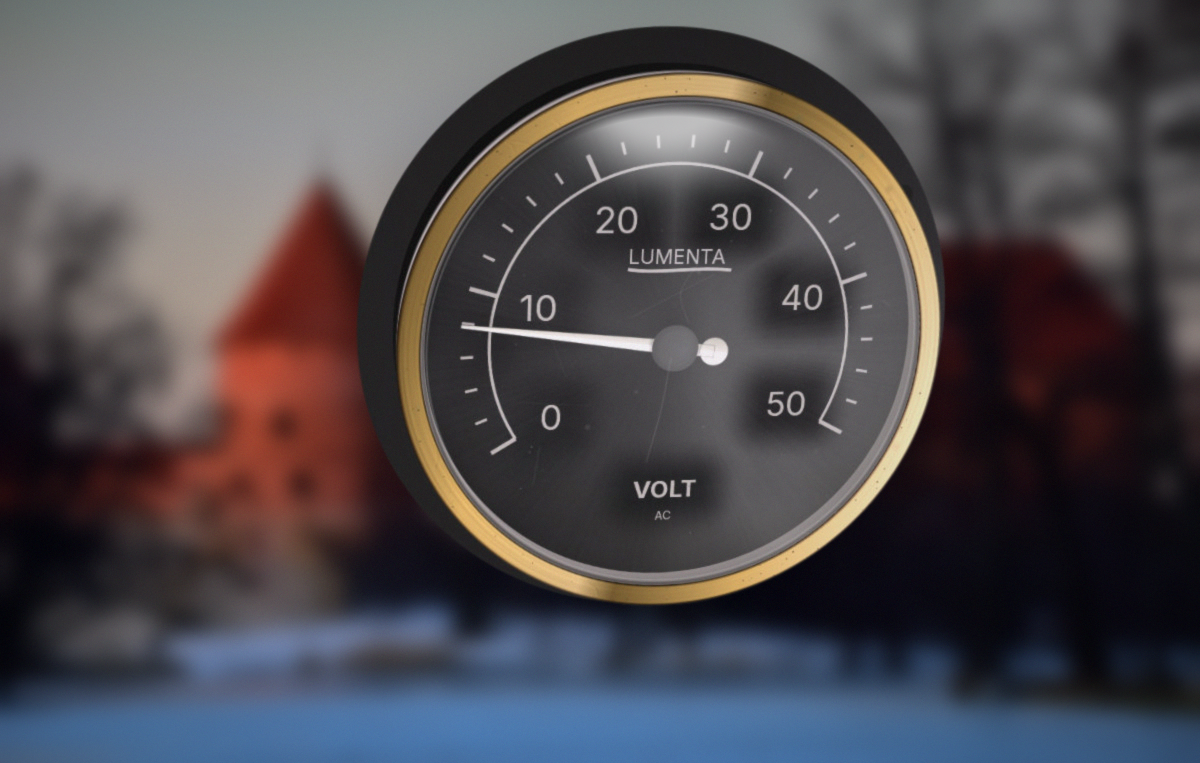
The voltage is {"value": 8, "unit": "V"}
